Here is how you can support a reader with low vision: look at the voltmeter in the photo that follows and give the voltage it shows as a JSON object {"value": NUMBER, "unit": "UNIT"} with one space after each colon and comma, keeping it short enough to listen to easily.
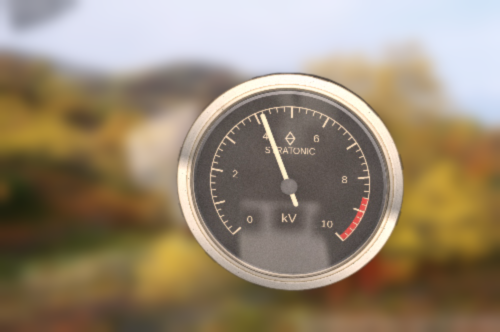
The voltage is {"value": 4.2, "unit": "kV"}
